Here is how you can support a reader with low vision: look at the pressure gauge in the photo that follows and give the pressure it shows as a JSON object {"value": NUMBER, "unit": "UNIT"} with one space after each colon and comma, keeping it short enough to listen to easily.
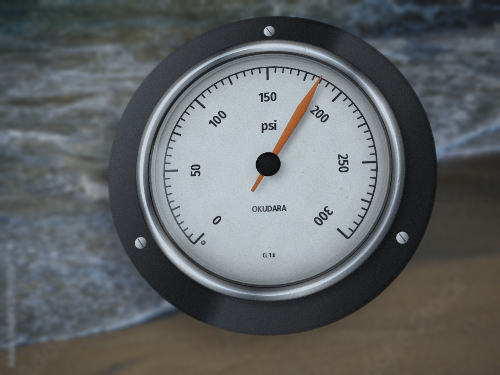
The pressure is {"value": 185, "unit": "psi"}
